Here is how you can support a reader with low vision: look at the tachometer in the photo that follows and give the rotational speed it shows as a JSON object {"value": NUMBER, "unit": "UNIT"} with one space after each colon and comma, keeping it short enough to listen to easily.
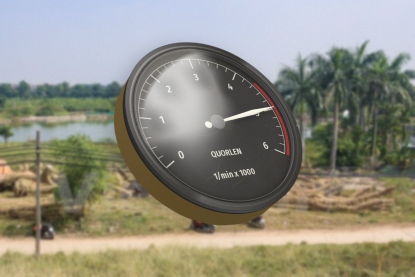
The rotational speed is {"value": 5000, "unit": "rpm"}
